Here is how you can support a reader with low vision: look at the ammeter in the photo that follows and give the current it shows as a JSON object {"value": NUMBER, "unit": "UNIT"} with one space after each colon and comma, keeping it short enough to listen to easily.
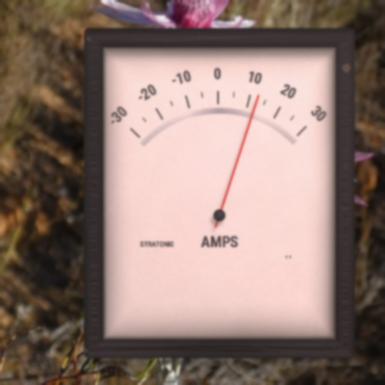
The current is {"value": 12.5, "unit": "A"}
